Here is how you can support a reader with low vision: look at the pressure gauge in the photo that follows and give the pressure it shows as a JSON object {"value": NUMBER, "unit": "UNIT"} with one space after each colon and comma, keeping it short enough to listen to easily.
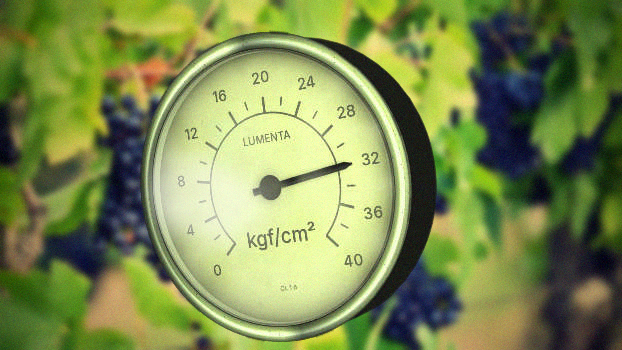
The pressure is {"value": 32, "unit": "kg/cm²"}
